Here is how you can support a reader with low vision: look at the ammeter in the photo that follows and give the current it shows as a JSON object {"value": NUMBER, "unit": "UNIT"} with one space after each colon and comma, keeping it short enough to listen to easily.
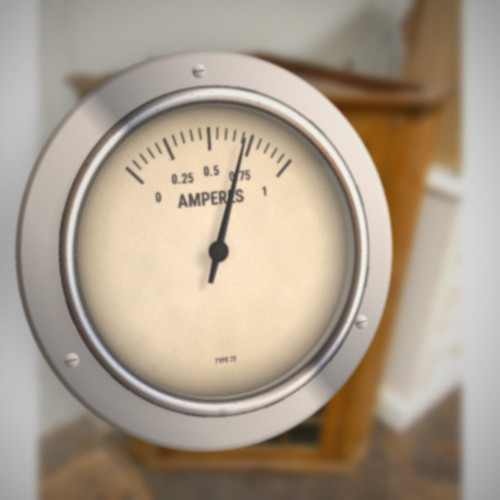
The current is {"value": 0.7, "unit": "A"}
